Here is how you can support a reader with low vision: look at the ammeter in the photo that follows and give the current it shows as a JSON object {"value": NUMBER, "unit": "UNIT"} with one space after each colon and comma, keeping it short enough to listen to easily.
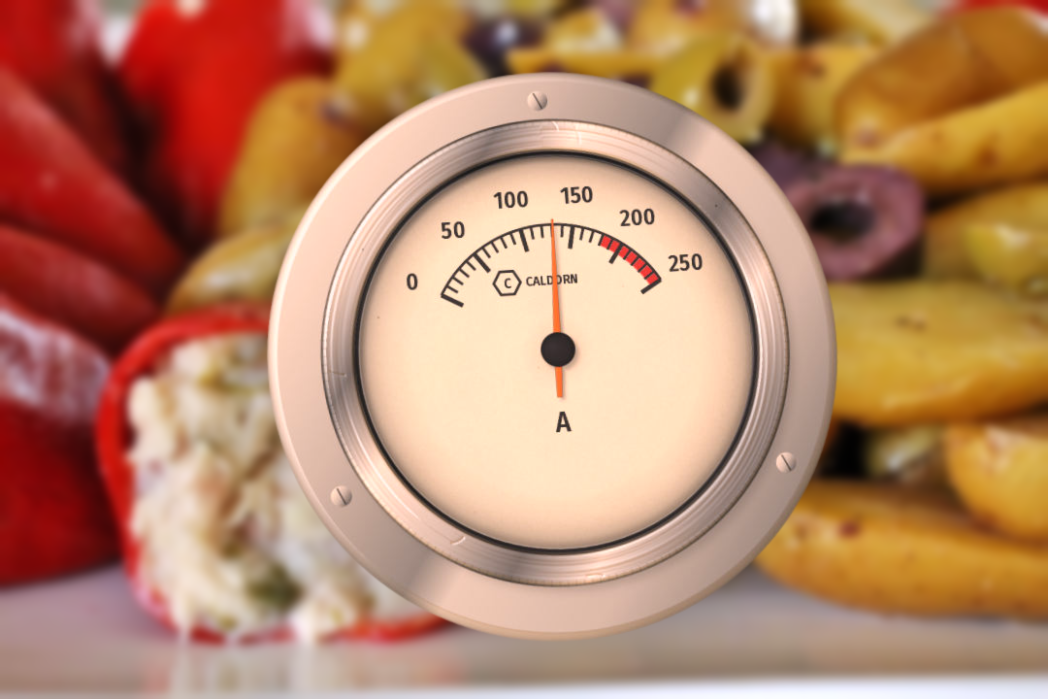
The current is {"value": 130, "unit": "A"}
